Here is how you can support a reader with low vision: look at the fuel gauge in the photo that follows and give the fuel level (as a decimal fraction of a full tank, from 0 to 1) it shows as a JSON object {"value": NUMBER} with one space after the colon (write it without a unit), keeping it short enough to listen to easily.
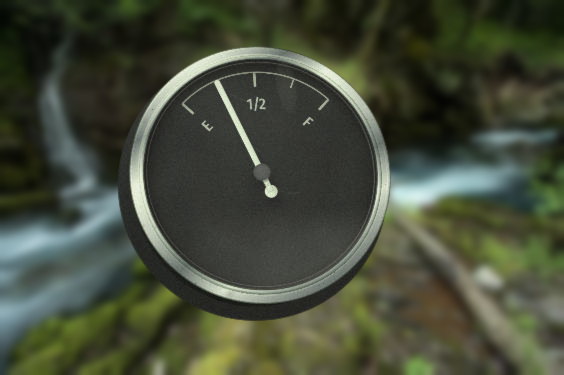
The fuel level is {"value": 0.25}
